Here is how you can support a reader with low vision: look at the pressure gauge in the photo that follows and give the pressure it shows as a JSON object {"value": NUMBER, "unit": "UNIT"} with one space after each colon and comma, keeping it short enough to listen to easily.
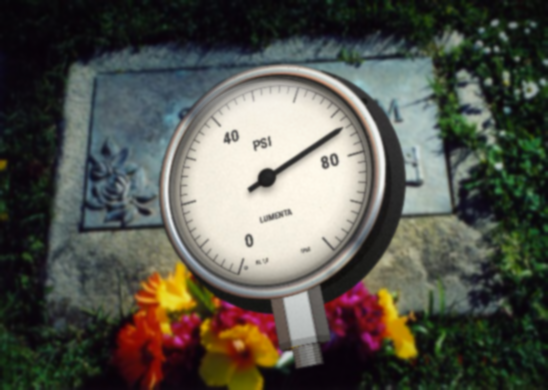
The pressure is {"value": 74, "unit": "psi"}
